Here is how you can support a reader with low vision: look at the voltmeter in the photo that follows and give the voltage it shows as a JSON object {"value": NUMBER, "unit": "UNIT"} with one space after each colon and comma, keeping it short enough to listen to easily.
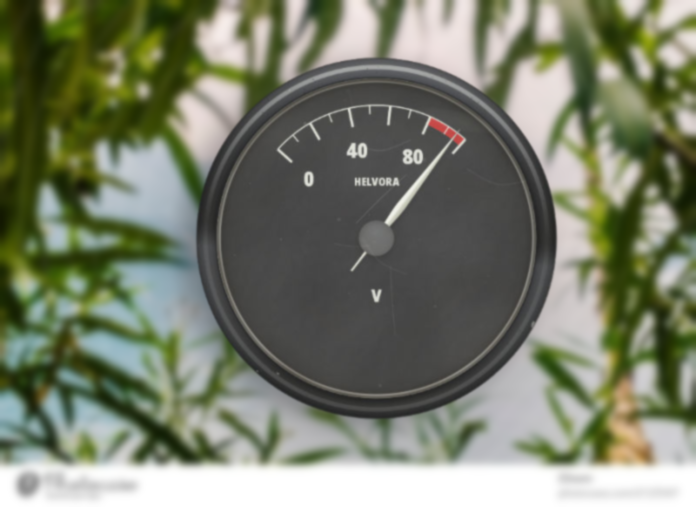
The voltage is {"value": 95, "unit": "V"}
